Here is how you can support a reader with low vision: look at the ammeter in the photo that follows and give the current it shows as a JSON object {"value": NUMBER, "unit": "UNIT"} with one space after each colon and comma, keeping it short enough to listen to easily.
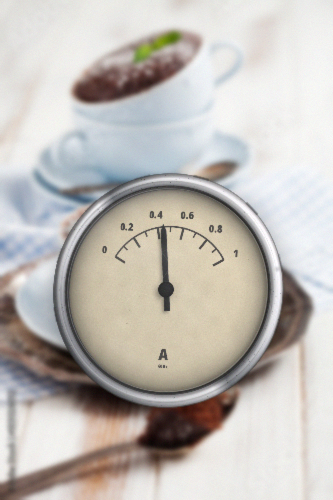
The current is {"value": 0.45, "unit": "A"}
